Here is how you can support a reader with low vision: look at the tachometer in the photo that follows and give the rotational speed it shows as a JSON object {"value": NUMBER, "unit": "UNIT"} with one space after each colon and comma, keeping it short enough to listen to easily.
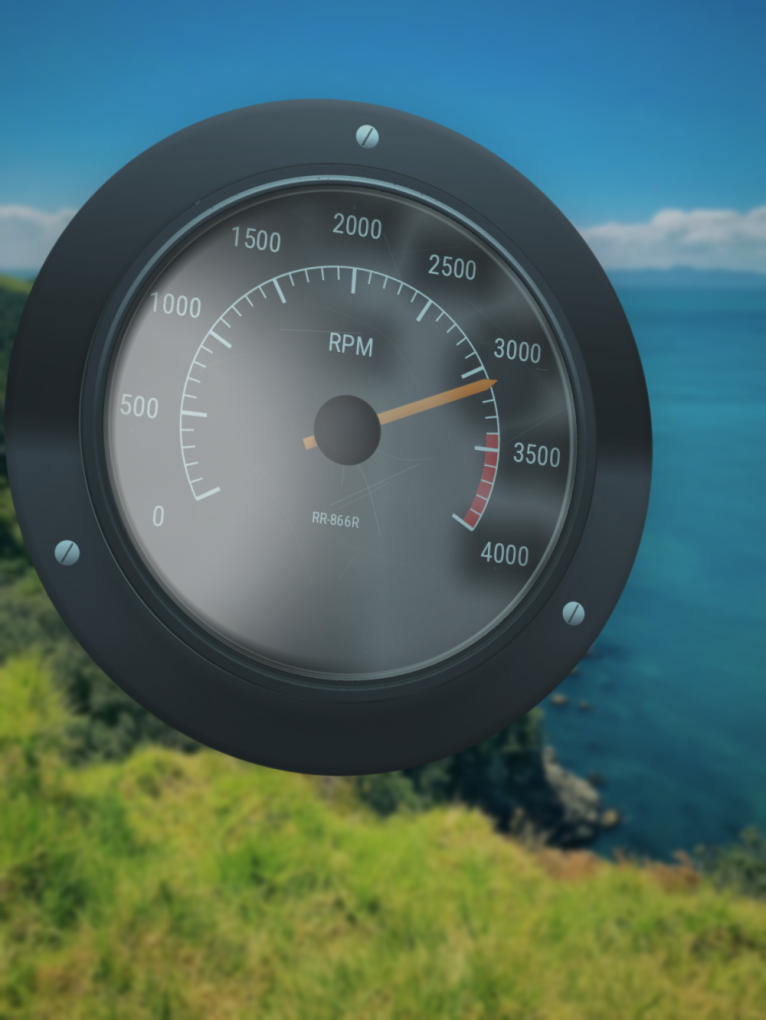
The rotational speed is {"value": 3100, "unit": "rpm"}
